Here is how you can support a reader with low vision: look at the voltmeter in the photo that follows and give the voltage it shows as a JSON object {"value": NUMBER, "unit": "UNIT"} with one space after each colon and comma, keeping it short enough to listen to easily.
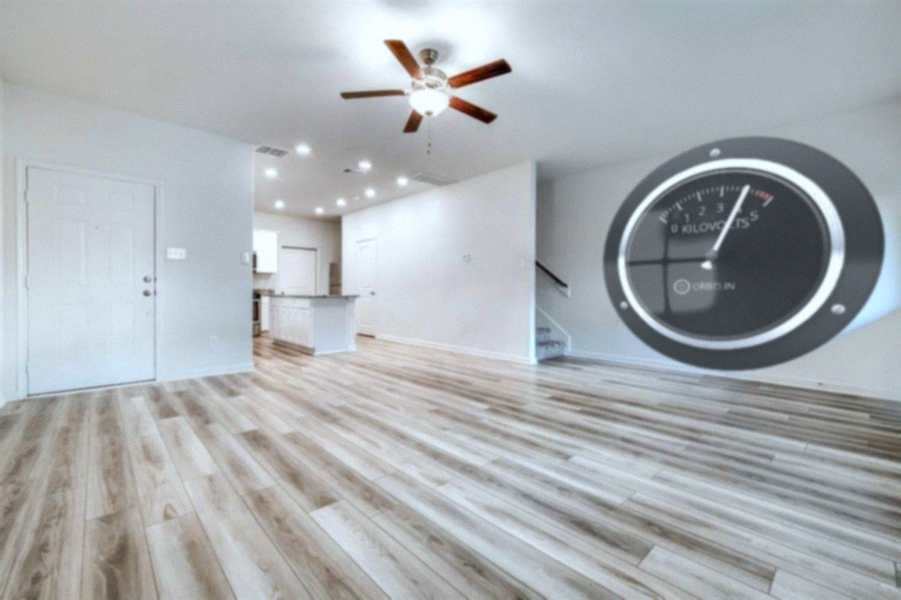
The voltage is {"value": 4, "unit": "kV"}
